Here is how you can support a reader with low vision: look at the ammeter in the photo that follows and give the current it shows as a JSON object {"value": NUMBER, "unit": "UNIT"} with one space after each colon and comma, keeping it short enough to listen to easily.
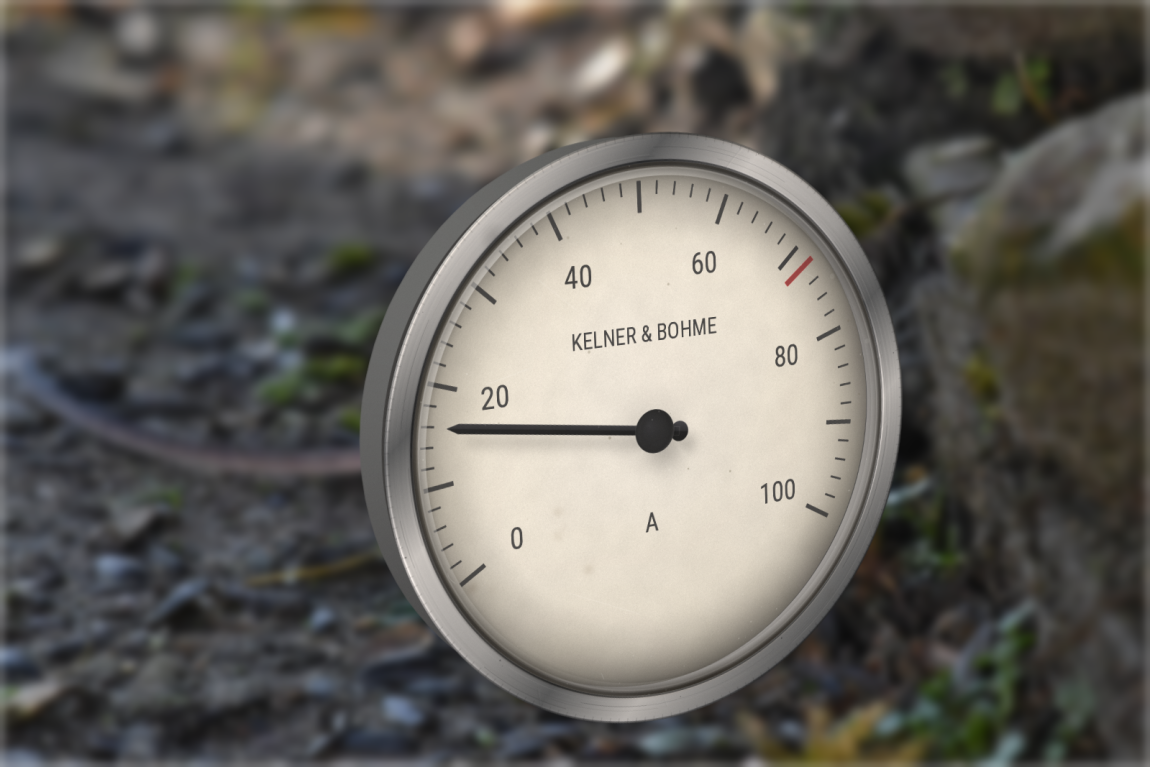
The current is {"value": 16, "unit": "A"}
